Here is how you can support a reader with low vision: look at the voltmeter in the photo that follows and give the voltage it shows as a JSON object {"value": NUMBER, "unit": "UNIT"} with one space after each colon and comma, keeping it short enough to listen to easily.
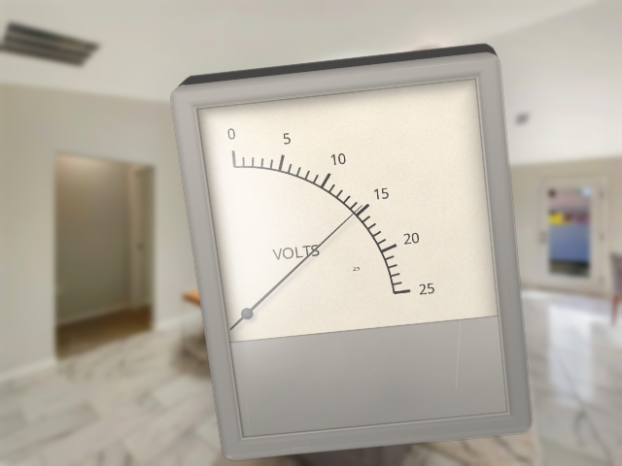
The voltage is {"value": 14.5, "unit": "V"}
